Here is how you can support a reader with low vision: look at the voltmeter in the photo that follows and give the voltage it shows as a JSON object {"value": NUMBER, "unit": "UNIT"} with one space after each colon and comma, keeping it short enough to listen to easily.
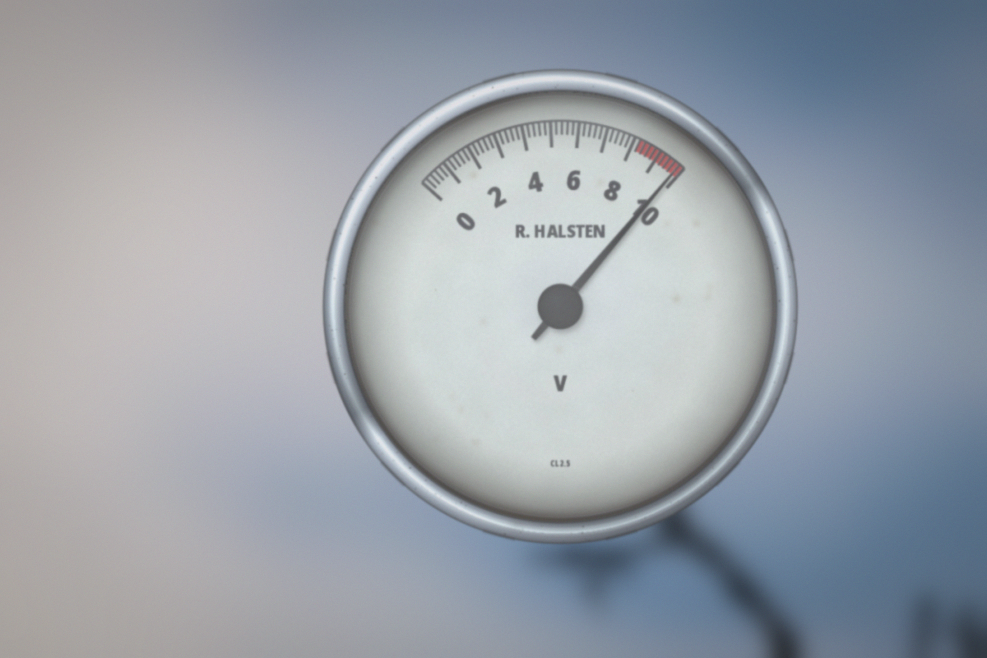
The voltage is {"value": 9.8, "unit": "V"}
